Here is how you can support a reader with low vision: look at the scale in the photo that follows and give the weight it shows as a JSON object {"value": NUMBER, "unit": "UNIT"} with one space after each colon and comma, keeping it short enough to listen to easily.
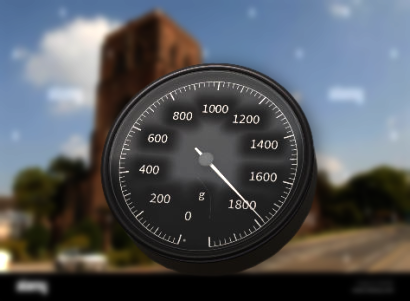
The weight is {"value": 1780, "unit": "g"}
